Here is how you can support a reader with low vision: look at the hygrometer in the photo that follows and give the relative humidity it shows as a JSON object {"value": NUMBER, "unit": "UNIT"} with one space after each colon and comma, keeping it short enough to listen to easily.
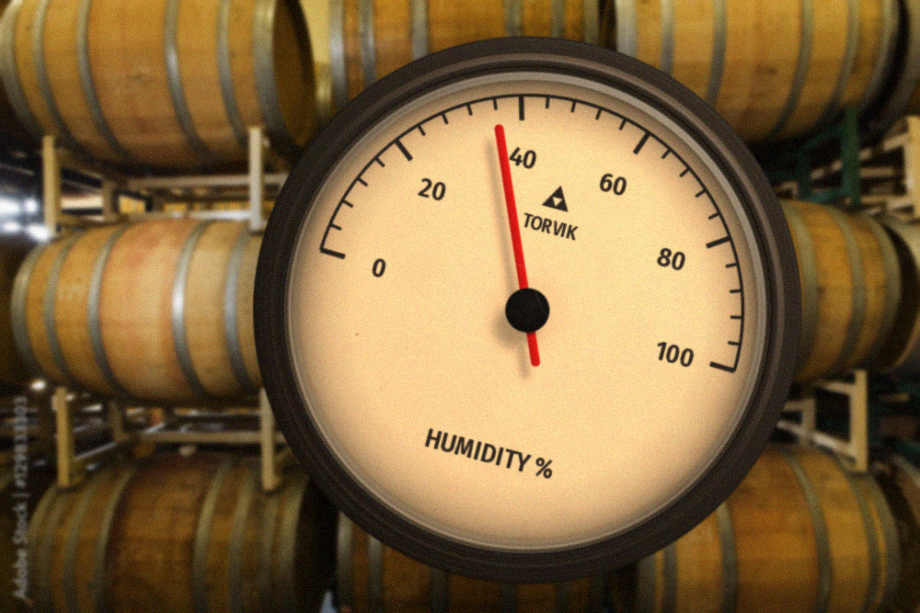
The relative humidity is {"value": 36, "unit": "%"}
